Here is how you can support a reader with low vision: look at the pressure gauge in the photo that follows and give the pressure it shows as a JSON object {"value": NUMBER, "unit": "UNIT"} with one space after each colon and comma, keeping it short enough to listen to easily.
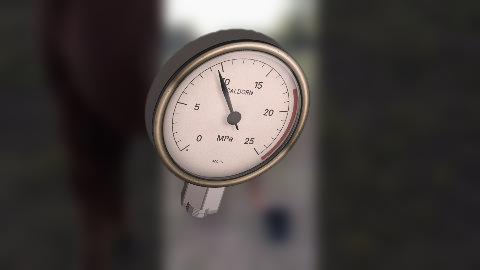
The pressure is {"value": 9.5, "unit": "MPa"}
